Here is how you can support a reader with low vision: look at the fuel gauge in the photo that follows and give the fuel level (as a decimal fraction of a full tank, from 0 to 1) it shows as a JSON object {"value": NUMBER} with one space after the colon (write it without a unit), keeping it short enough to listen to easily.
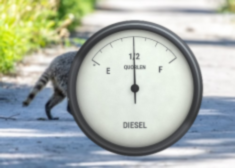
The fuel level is {"value": 0.5}
